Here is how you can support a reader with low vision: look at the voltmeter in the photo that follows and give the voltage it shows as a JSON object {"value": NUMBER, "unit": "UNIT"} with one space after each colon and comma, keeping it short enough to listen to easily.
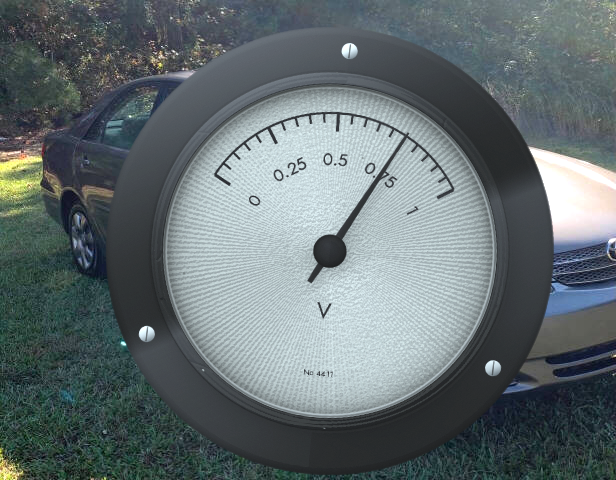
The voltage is {"value": 0.75, "unit": "V"}
